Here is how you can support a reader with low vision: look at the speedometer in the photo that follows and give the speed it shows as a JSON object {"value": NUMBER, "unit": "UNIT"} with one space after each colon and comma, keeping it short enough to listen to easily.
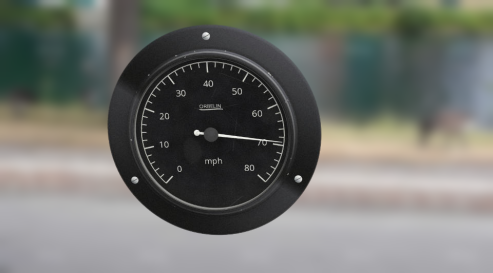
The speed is {"value": 69, "unit": "mph"}
